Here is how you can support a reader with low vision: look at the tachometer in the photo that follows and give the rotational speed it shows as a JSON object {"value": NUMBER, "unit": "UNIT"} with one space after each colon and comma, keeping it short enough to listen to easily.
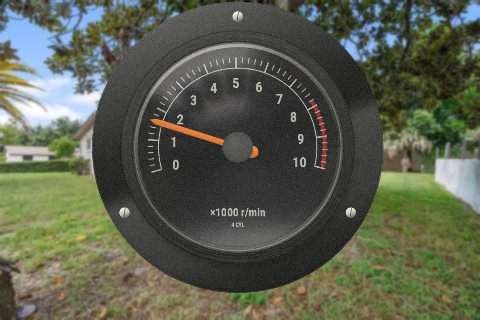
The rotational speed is {"value": 1600, "unit": "rpm"}
